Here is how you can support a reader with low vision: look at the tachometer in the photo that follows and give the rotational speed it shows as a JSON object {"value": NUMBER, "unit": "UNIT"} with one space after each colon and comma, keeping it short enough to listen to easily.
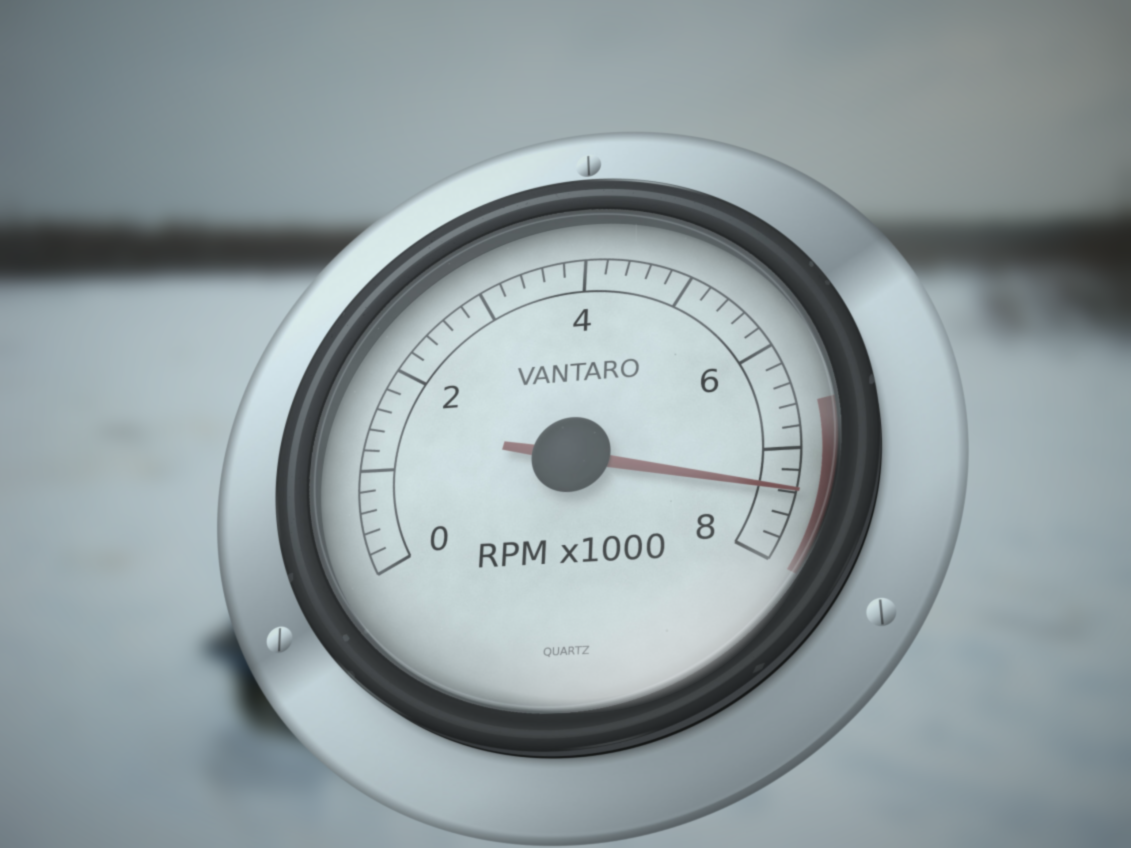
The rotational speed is {"value": 7400, "unit": "rpm"}
